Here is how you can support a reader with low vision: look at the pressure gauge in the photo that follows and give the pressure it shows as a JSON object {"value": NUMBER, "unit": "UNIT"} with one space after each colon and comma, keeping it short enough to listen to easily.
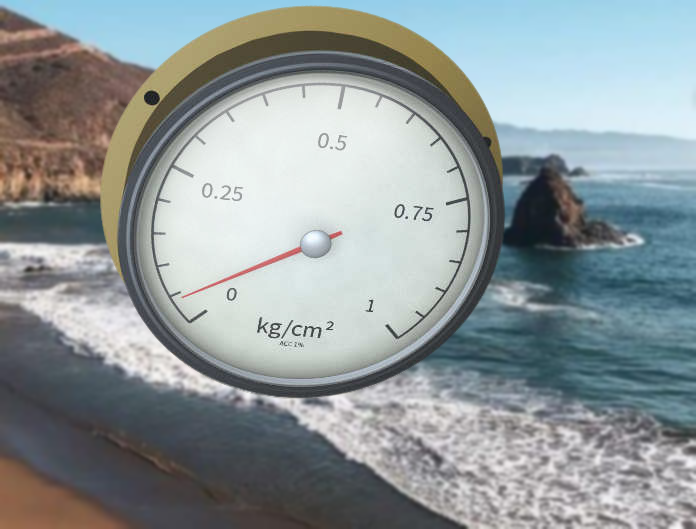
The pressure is {"value": 0.05, "unit": "kg/cm²"}
